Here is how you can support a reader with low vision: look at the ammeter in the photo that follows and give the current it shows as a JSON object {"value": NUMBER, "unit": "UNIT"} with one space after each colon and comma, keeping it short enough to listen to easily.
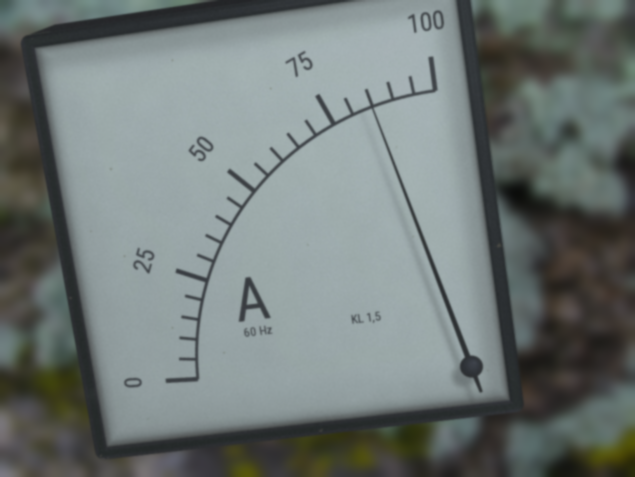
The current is {"value": 85, "unit": "A"}
